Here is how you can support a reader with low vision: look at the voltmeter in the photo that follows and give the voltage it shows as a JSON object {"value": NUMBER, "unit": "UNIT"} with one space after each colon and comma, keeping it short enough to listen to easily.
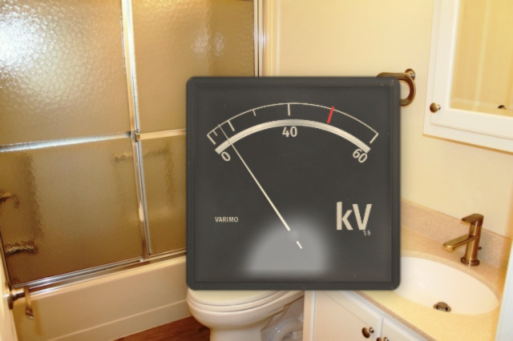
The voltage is {"value": 15, "unit": "kV"}
